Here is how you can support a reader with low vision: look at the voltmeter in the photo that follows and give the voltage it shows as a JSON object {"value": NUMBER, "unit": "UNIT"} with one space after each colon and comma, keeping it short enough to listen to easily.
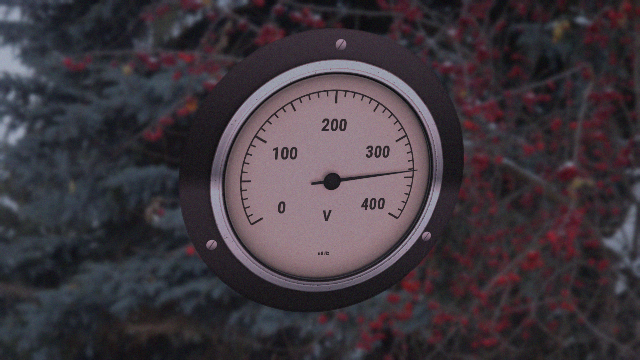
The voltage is {"value": 340, "unit": "V"}
